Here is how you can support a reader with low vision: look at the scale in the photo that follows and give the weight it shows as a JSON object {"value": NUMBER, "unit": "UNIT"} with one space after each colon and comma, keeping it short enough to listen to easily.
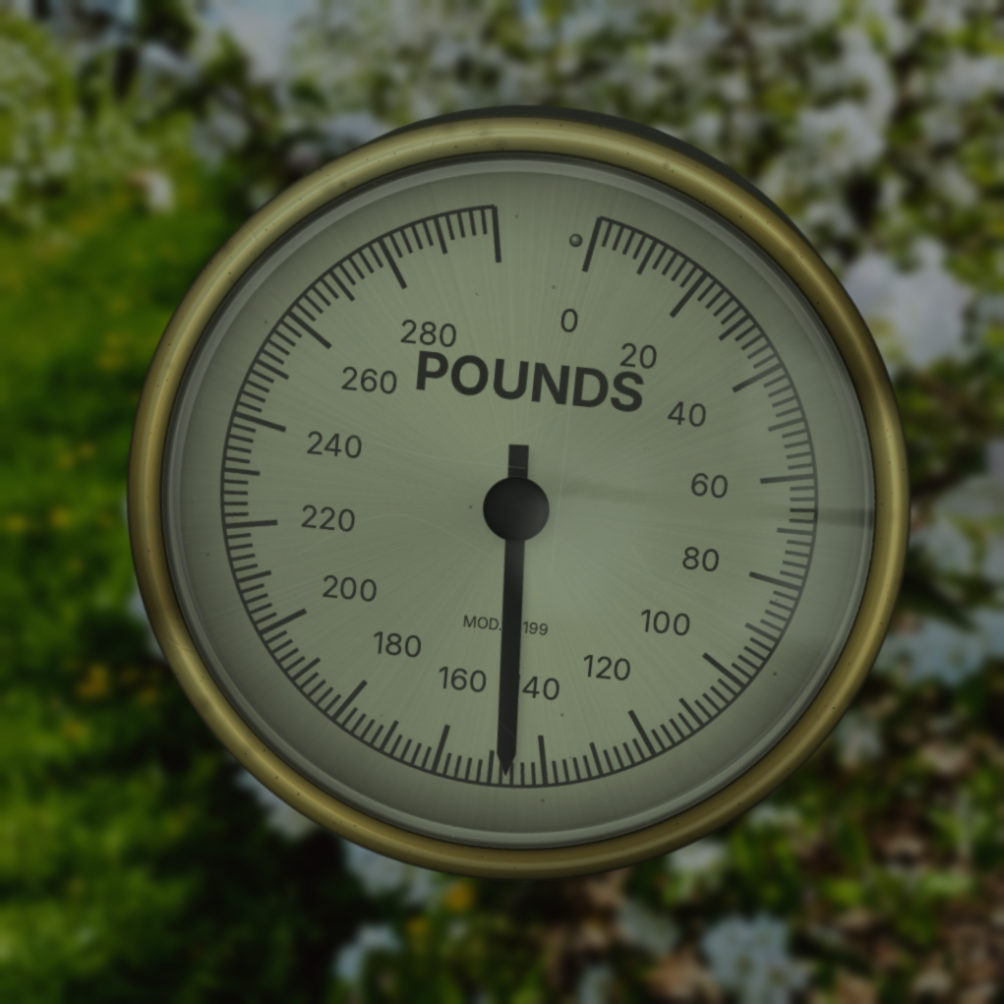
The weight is {"value": 147, "unit": "lb"}
